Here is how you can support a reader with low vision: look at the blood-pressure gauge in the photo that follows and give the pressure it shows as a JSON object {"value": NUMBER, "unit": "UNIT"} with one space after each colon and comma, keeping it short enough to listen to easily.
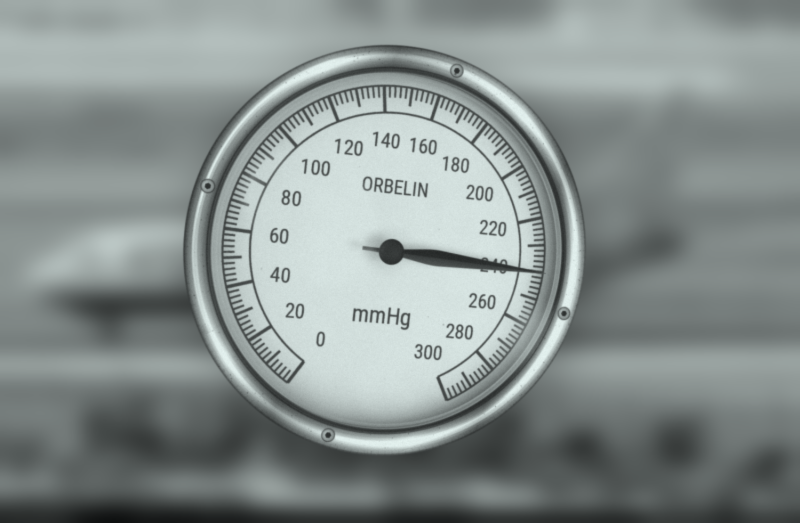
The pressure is {"value": 240, "unit": "mmHg"}
